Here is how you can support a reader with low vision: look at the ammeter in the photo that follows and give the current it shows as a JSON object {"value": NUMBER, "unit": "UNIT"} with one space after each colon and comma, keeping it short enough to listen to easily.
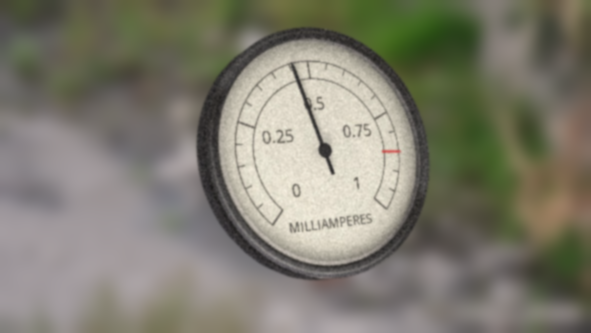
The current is {"value": 0.45, "unit": "mA"}
